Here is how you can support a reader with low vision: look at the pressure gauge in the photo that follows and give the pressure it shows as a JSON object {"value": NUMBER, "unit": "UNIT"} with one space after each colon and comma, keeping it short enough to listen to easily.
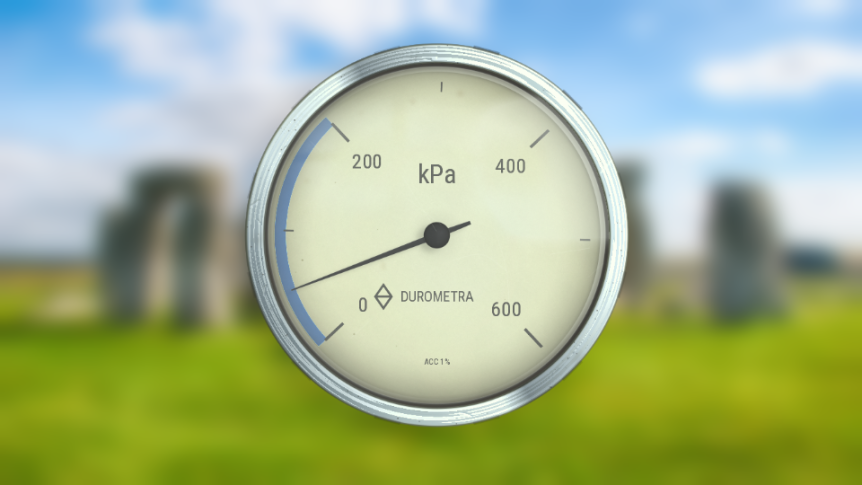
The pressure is {"value": 50, "unit": "kPa"}
